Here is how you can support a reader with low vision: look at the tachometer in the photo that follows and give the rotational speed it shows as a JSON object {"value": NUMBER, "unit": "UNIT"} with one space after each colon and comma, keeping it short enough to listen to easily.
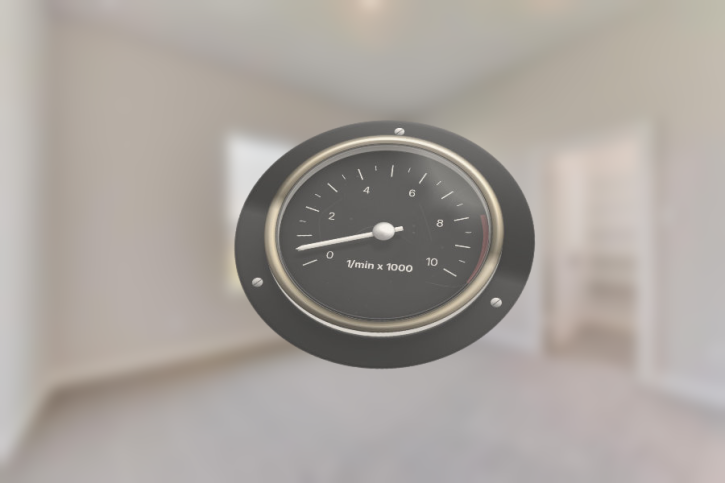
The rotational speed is {"value": 500, "unit": "rpm"}
